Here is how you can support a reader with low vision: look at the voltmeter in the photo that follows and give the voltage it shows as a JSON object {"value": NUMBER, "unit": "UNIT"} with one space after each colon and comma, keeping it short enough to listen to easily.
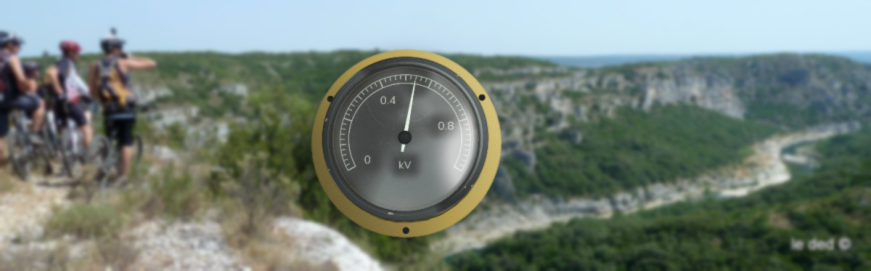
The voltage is {"value": 0.54, "unit": "kV"}
